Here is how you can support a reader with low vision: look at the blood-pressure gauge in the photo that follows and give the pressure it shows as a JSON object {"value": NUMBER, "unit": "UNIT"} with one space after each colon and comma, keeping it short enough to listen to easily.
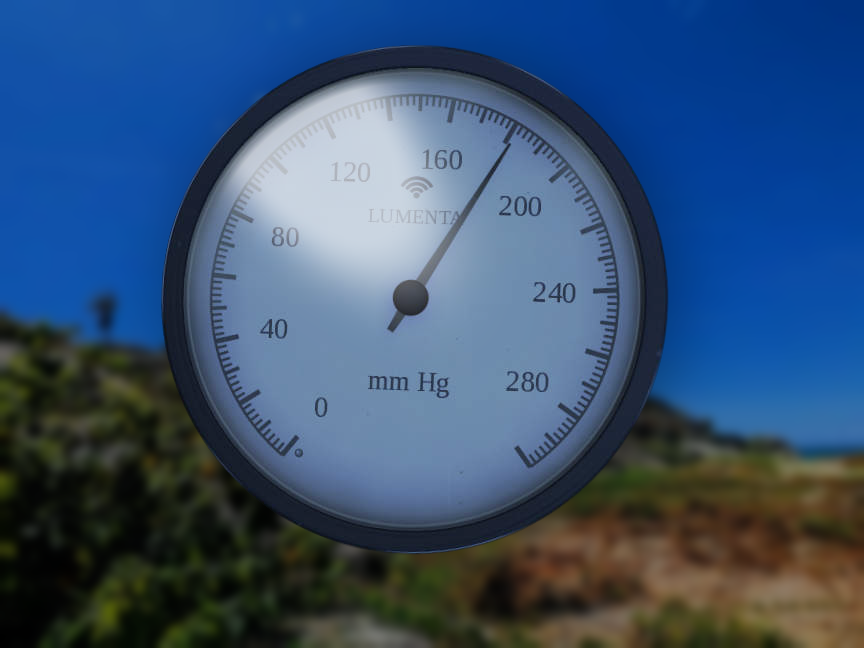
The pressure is {"value": 182, "unit": "mmHg"}
